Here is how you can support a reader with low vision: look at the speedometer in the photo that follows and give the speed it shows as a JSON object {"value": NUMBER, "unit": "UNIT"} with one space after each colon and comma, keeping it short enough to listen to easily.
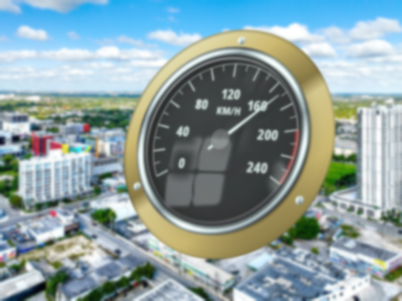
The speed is {"value": 170, "unit": "km/h"}
